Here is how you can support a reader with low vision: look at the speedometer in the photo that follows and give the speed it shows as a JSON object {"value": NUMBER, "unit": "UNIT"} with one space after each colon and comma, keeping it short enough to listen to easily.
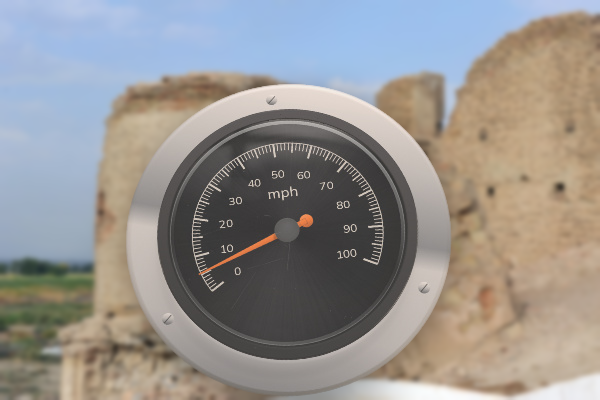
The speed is {"value": 5, "unit": "mph"}
